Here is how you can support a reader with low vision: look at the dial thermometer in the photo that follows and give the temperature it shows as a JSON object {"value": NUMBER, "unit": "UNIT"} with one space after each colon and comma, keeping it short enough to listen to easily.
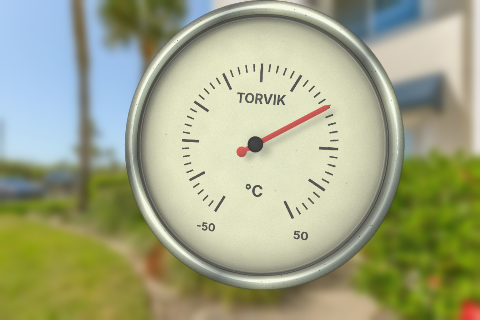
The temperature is {"value": 20, "unit": "°C"}
